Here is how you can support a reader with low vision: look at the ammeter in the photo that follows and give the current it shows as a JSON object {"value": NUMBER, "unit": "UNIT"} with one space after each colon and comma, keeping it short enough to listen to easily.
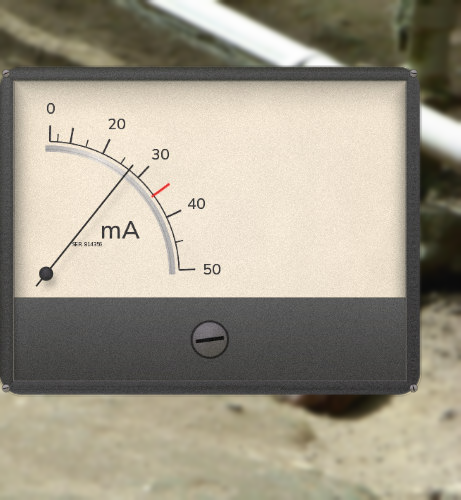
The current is {"value": 27.5, "unit": "mA"}
